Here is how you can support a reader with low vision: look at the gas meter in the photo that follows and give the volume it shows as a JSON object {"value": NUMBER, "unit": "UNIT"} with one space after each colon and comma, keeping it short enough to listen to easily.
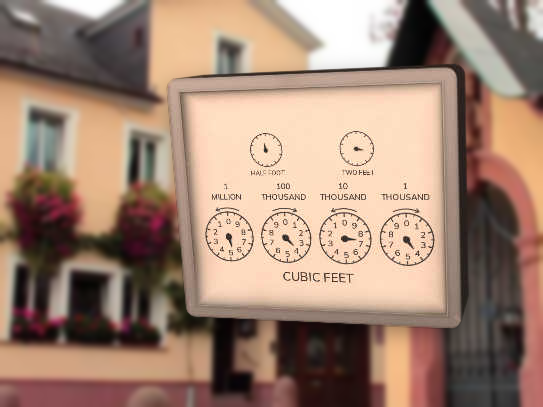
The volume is {"value": 537400, "unit": "ft³"}
